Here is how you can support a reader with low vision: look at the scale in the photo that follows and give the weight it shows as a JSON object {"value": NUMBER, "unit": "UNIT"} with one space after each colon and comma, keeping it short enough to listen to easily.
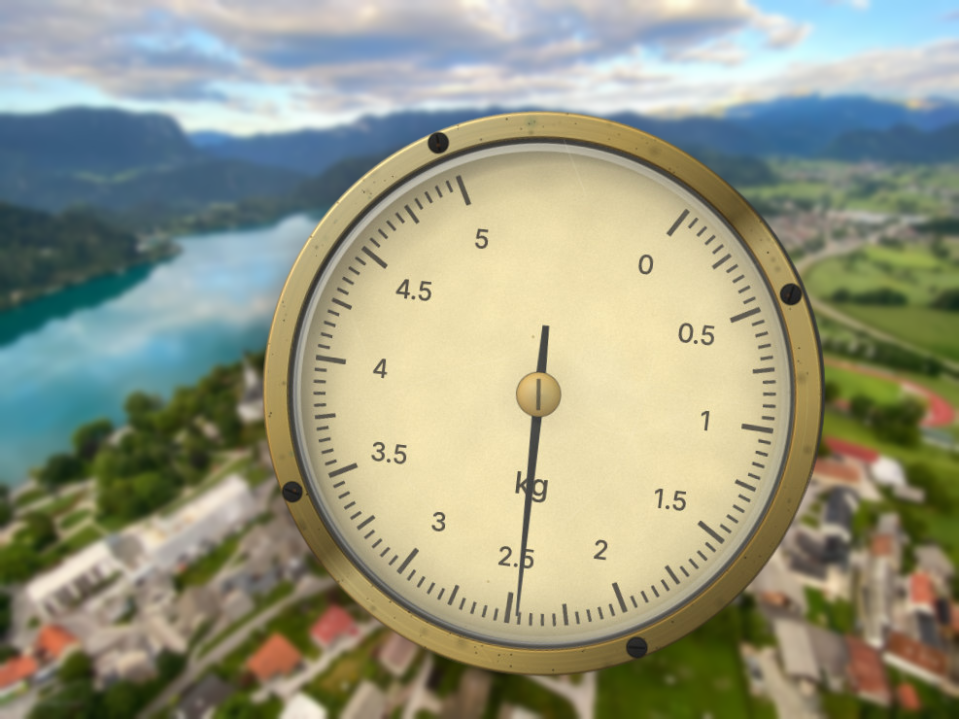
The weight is {"value": 2.45, "unit": "kg"}
